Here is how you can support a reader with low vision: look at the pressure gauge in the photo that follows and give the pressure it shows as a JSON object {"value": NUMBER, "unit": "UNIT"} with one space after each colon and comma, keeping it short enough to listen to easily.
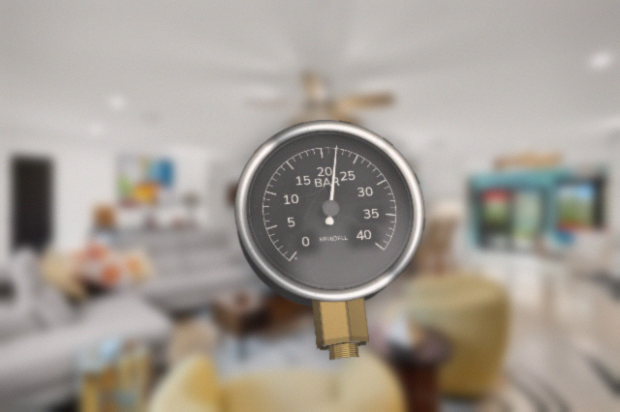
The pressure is {"value": 22, "unit": "bar"}
